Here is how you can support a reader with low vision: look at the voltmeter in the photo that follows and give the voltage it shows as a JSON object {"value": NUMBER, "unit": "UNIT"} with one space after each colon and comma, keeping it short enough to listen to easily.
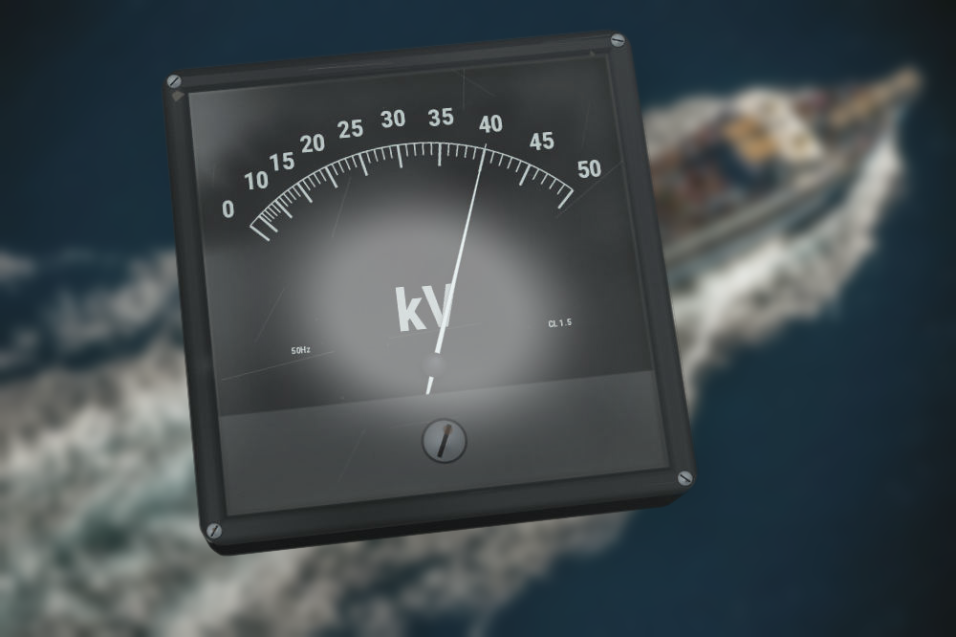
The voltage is {"value": 40, "unit": "kV"}
